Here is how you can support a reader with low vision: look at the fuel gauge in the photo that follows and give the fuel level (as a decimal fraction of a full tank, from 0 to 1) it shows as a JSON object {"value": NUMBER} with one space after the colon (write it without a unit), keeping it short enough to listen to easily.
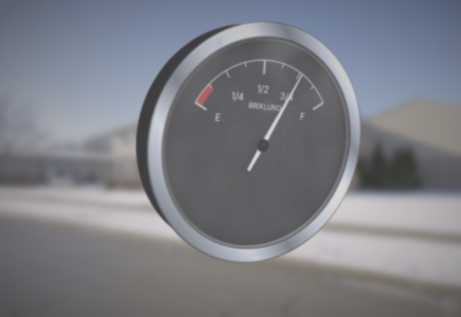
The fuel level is {"value": 0.75}
